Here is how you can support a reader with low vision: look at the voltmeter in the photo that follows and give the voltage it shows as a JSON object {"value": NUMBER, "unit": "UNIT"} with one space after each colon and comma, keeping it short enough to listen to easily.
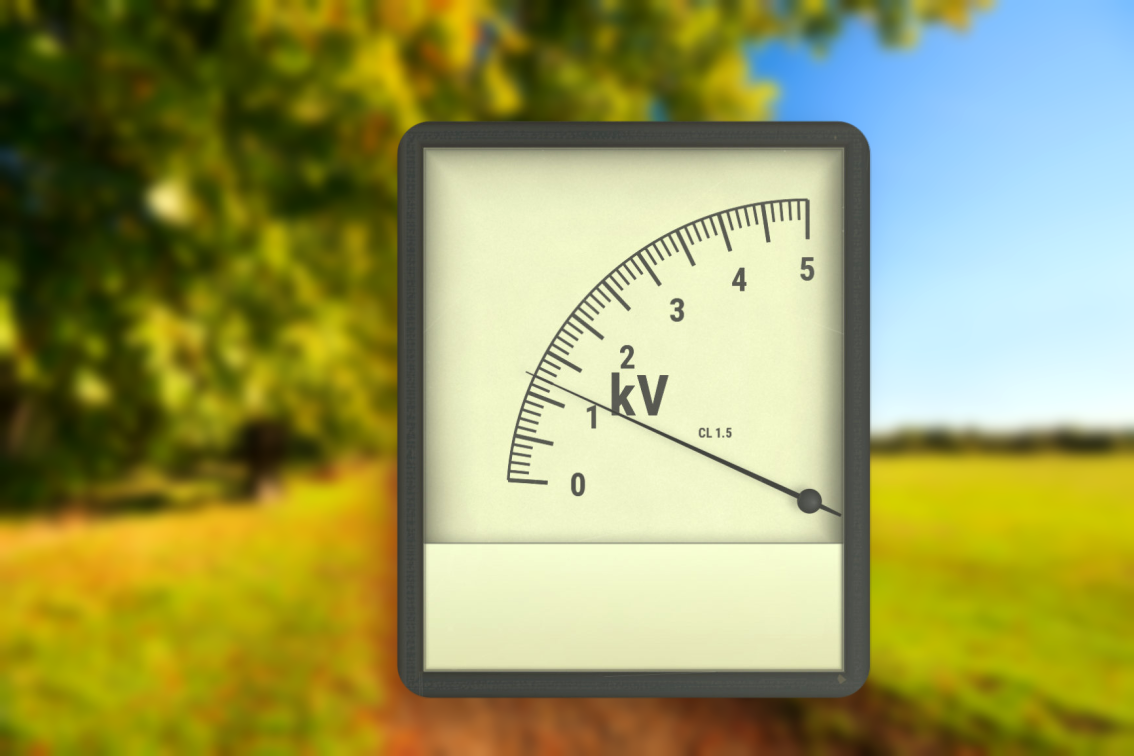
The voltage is {"value": 1.2, "unit": "kV"}
